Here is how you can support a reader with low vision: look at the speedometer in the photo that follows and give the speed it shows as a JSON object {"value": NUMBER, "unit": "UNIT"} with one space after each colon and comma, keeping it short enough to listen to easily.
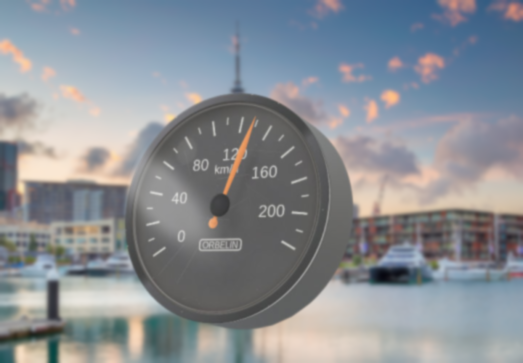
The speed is {"value": 130, "unit": "km/h"}
